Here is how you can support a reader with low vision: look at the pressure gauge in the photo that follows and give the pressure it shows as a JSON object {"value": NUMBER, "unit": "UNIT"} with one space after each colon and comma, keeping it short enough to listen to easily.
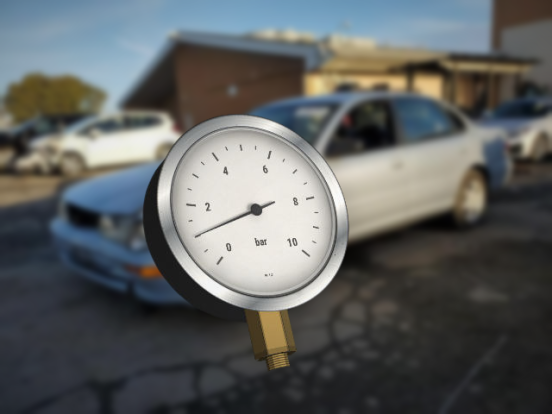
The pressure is {"value": 1, "unit": "bar"}
